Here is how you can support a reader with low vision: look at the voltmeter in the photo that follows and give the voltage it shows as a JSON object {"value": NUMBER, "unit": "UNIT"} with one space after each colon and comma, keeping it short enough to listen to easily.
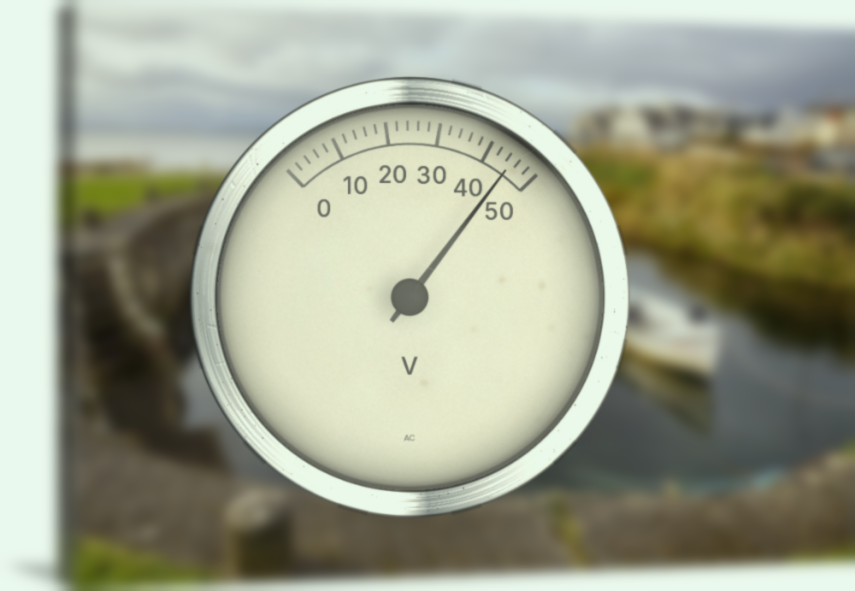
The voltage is {"value": 45, "unit": "V"}
